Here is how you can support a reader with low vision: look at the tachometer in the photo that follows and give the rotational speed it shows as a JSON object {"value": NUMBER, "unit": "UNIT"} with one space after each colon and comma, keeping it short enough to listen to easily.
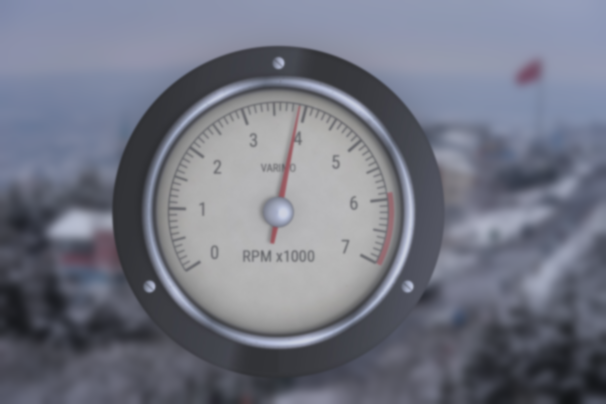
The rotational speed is {"value": 3900, "unit": "rpm"}
